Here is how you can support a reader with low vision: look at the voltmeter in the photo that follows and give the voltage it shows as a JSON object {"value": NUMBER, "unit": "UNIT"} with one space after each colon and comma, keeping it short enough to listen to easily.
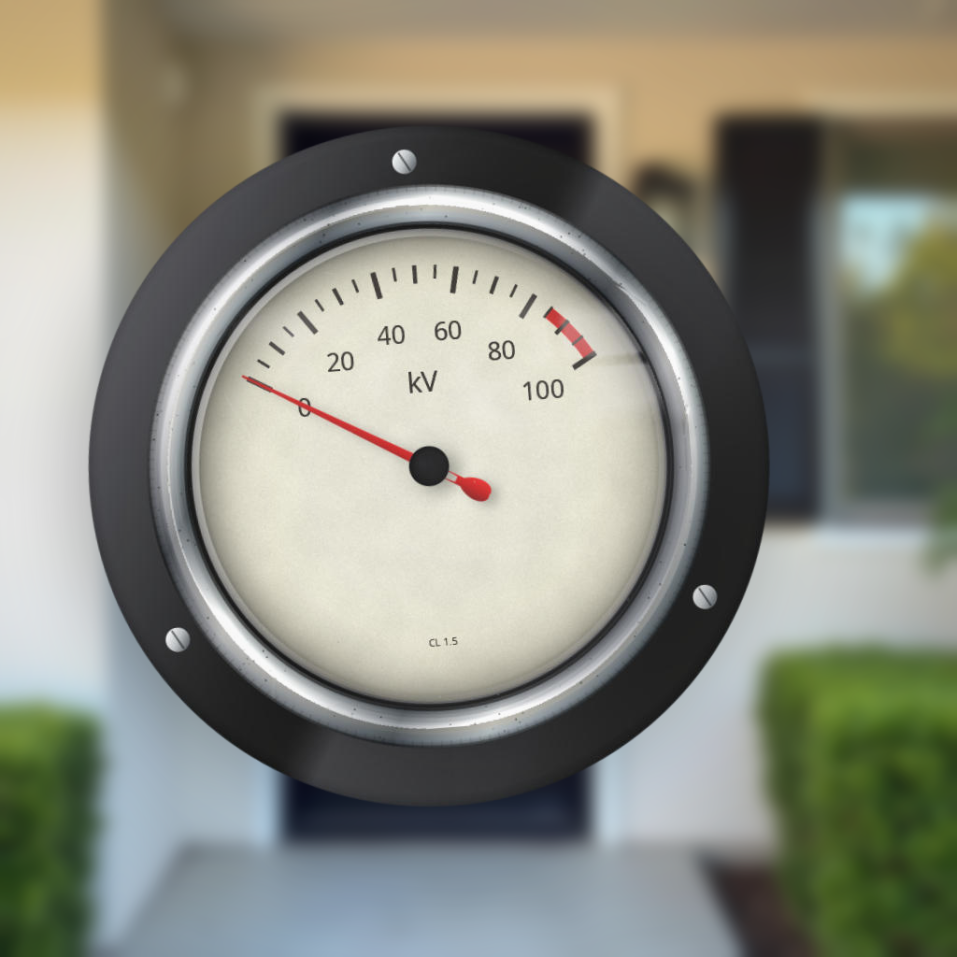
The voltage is {"value": 0, "unit": "kV"}
